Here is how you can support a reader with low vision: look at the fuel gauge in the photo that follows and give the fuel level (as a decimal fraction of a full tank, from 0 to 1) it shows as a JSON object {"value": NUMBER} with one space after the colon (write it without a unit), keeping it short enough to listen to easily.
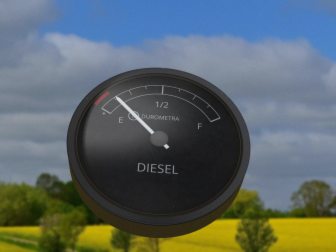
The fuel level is {"value": 0.125}
